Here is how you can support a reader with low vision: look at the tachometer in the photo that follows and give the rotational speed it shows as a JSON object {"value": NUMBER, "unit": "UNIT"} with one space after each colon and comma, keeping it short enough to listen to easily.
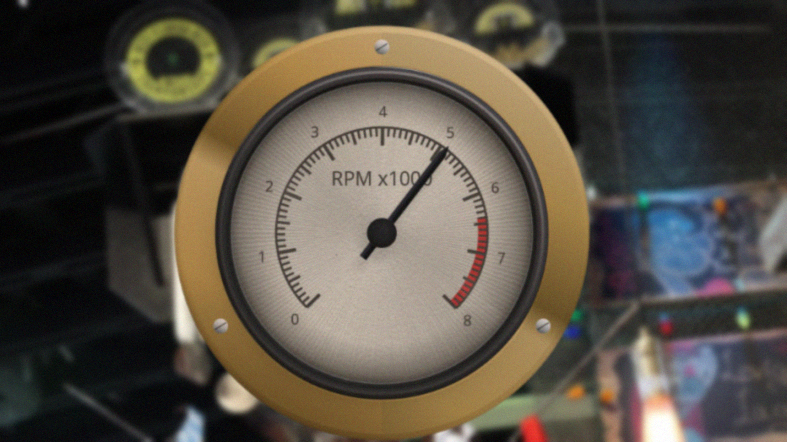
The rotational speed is {"value": 5100, "unit": "rpm"}
